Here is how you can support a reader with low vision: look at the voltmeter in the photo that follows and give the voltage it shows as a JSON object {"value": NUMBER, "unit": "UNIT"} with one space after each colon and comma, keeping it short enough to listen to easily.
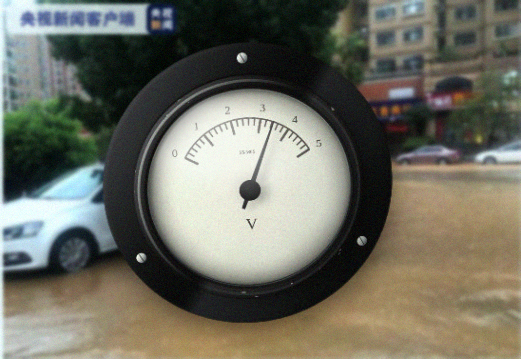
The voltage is {"value": 3.4, "unit": "V"}
